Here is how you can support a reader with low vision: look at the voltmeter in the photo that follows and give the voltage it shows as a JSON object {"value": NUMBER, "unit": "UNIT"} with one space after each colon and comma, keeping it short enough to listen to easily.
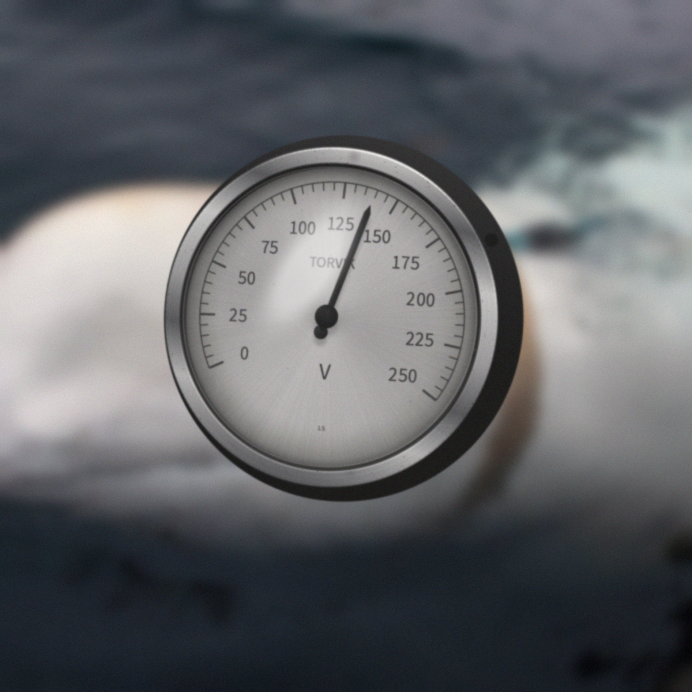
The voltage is {"value": 140, "unit": "V"}
